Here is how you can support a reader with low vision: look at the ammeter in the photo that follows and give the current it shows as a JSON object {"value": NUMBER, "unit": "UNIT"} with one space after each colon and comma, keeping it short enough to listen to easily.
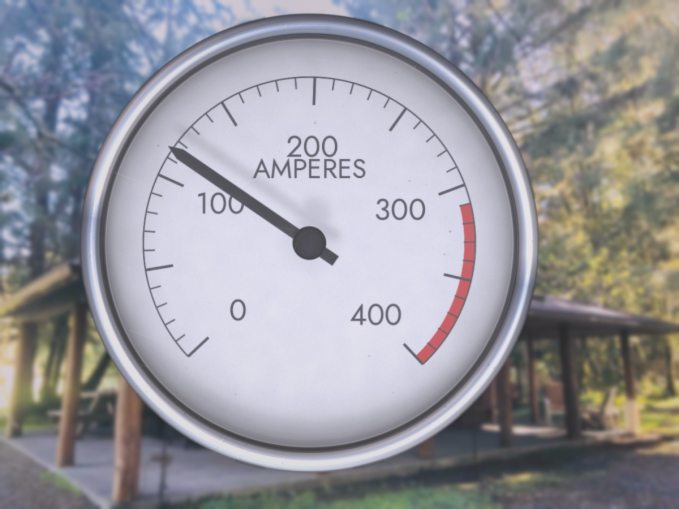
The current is {"value": 115, "unit": "A"}
